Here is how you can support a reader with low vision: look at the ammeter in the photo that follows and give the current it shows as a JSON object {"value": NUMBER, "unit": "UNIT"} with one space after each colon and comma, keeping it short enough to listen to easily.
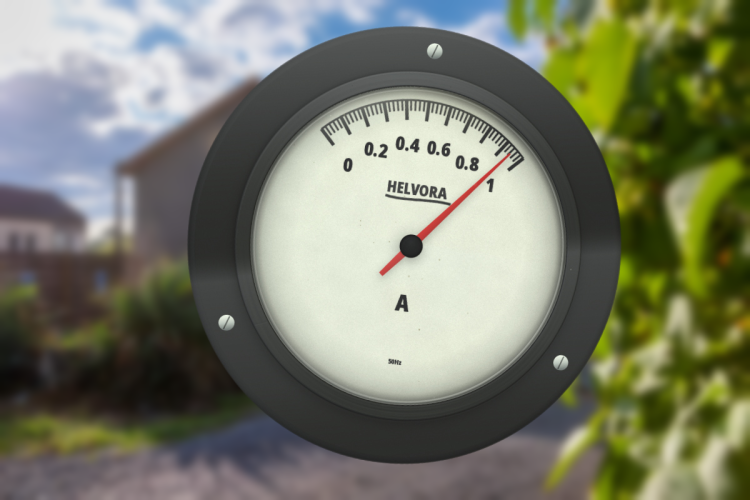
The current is {"value": 0.94, "unit": "A"}
